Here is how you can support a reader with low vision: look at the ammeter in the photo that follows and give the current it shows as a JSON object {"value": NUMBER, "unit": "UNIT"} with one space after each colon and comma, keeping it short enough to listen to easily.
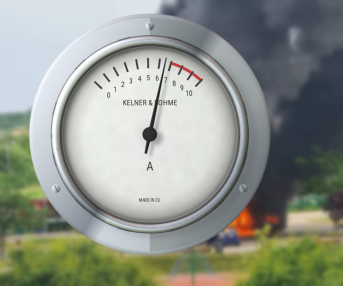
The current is {"value": 6.5, "unit": "A"}
